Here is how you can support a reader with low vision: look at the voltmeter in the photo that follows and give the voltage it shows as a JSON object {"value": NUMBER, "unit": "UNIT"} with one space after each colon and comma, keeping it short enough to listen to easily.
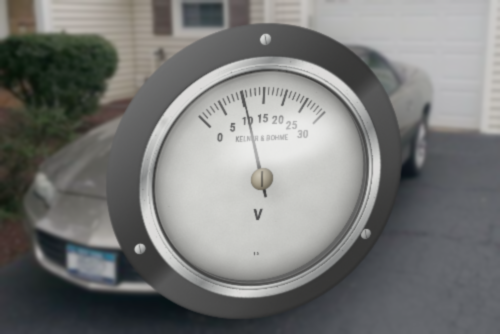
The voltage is {"value": 10, "unit": "V"}
